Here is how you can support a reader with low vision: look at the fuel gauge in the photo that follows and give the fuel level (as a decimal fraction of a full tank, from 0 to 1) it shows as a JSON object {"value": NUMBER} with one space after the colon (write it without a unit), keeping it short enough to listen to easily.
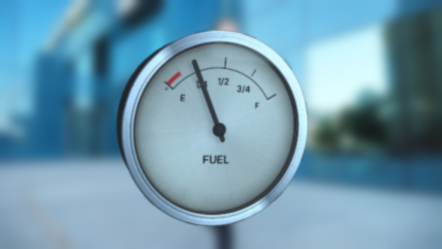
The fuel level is {"value": 0.25}
